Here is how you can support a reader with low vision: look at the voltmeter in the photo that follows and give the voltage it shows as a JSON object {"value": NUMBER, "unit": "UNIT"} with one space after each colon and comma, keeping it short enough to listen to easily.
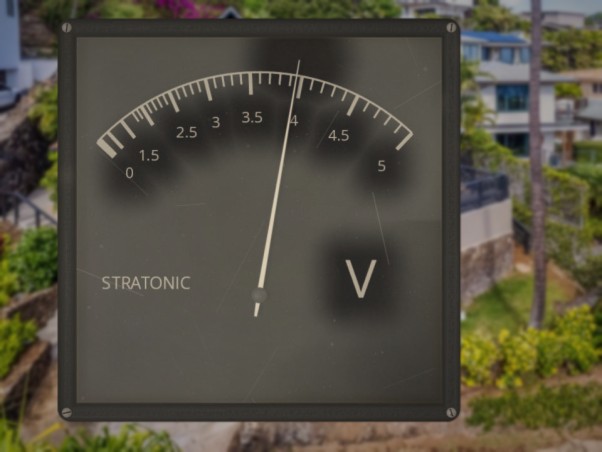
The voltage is {"value": 3.95, "unit": "V"}
